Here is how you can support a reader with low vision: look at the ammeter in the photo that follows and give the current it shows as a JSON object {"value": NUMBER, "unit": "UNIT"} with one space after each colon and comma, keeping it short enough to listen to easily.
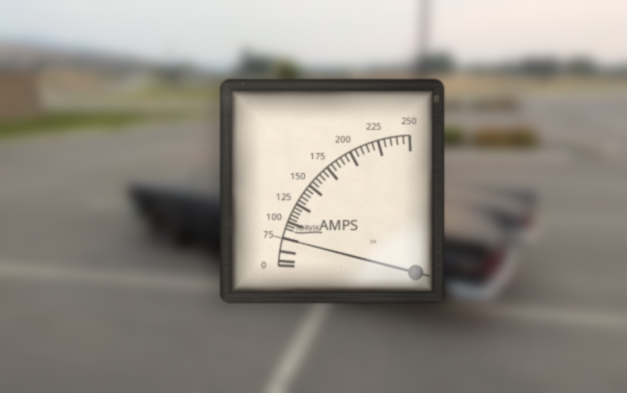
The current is {"value": 75, "unit": "A"}
